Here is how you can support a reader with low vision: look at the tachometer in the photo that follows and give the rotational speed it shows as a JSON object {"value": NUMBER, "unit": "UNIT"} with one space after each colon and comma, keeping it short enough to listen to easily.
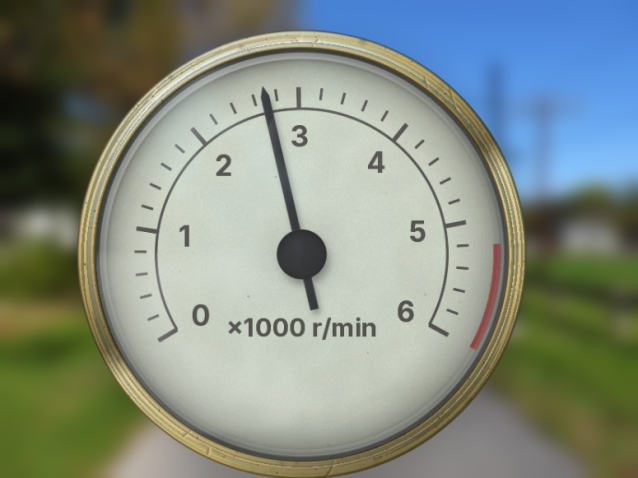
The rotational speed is {"value": 2700, "unit": "rpm"}
